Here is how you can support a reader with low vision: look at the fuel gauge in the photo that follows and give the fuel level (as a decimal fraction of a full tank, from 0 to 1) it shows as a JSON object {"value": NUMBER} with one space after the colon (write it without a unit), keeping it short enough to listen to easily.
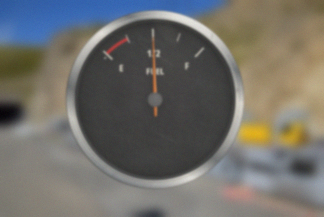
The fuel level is {"value": 0.5}
